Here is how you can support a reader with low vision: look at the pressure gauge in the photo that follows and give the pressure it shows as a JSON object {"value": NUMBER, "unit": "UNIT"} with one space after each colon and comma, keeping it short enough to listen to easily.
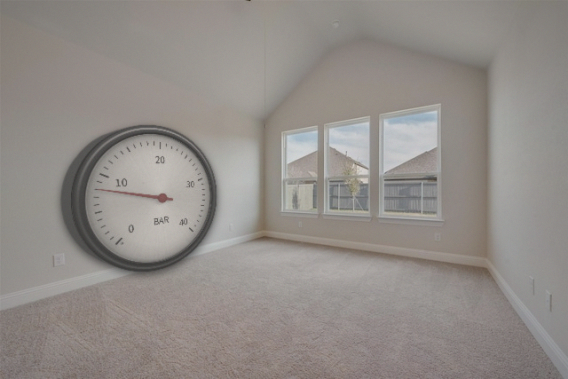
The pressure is {"value": 8, "unit": "bar"}
